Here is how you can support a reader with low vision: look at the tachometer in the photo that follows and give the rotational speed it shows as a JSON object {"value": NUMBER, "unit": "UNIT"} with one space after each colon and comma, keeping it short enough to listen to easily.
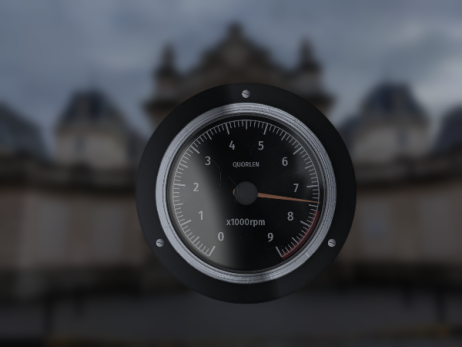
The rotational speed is {"value": 7400, "unit": "rpm"}
